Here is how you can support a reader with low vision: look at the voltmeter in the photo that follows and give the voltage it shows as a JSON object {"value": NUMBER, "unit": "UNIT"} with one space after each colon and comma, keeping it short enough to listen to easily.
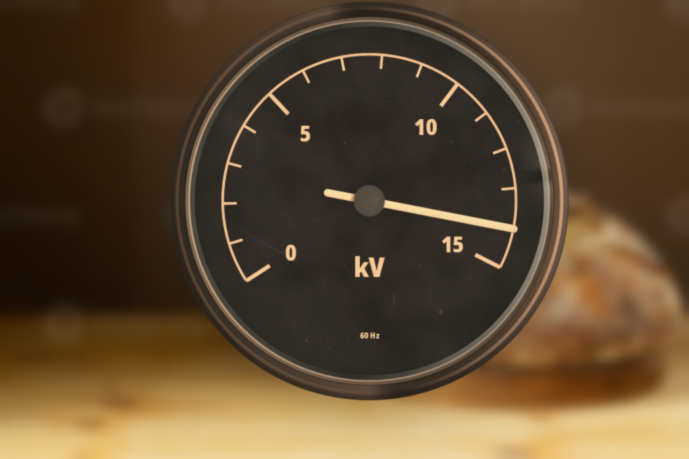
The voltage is {"value": 14, "unit": "kV"}
